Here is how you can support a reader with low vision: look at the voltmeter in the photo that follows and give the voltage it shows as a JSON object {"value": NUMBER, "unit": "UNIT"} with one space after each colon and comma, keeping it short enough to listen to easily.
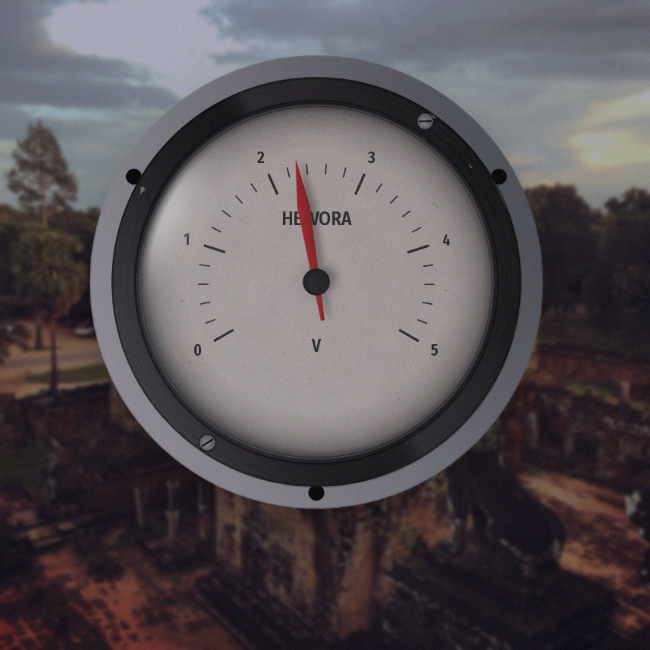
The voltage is {"value": 2.3, "unit": "V"}
